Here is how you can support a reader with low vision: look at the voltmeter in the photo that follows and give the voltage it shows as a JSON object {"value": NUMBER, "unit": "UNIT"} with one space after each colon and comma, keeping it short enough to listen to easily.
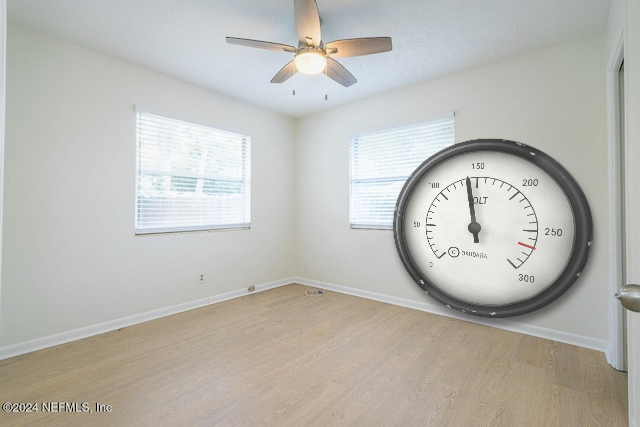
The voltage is {"value": 140, "unit": "V"}
